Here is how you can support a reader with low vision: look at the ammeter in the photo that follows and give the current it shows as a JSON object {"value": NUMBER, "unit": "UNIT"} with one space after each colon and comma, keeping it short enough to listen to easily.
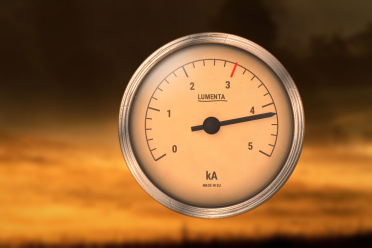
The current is {"value": 4.2, "unit": "kA"}
